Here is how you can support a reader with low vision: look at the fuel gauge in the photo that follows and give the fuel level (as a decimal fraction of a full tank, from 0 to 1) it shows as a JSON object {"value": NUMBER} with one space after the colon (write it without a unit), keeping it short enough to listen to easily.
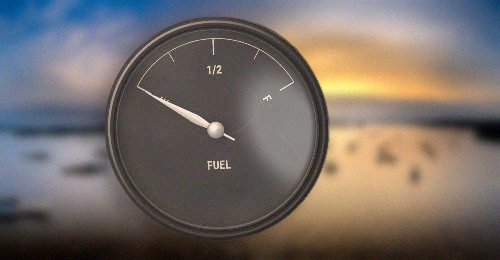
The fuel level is {"value": 0}
